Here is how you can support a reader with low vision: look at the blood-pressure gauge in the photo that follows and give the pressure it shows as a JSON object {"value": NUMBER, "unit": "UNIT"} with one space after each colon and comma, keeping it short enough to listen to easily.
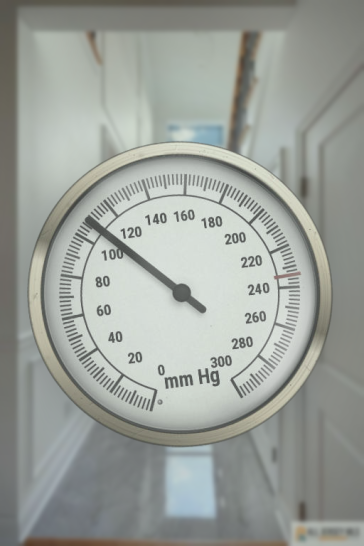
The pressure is {"value": 108, "unit": "mmHg"}
